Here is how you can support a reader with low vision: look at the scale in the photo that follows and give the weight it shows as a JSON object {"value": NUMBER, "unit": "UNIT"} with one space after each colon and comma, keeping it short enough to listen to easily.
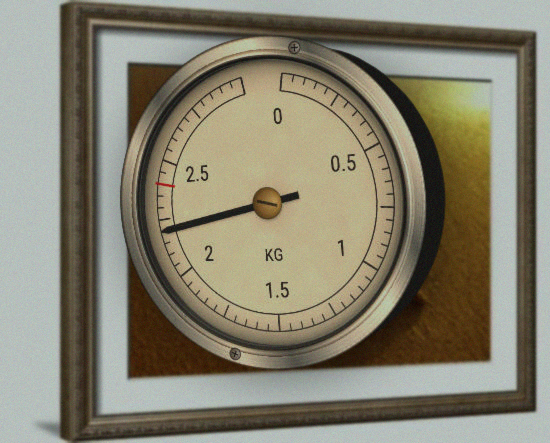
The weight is {"value": 2.2, "unit": "kg"}
